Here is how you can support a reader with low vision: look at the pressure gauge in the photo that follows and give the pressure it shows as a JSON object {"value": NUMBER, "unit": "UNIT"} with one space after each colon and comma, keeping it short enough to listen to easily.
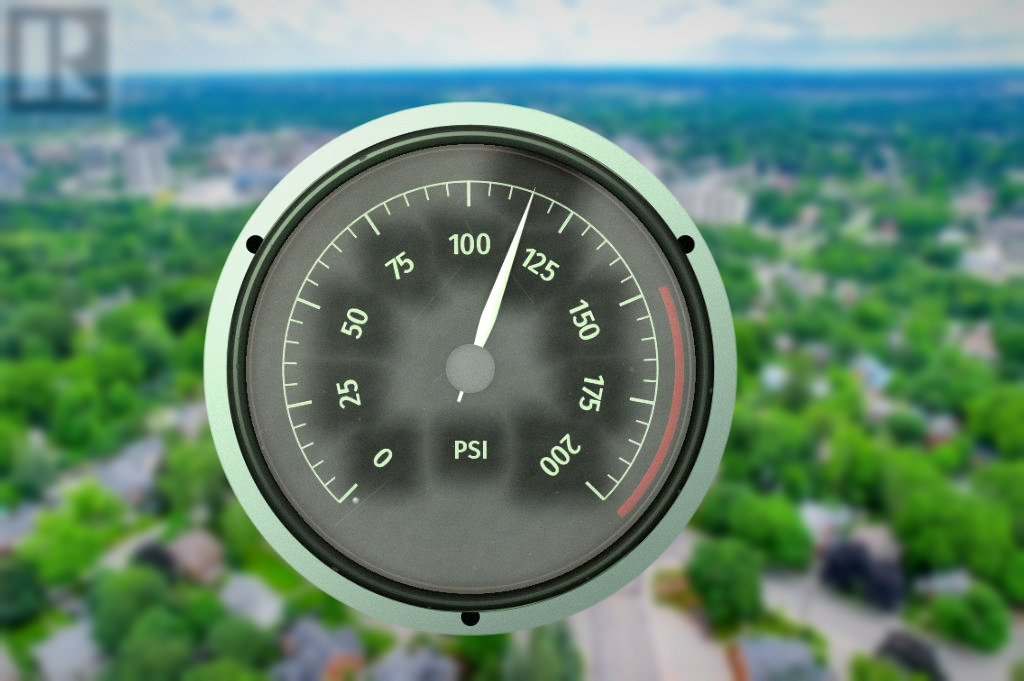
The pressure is {"value": 115, "unit": "psi"}
